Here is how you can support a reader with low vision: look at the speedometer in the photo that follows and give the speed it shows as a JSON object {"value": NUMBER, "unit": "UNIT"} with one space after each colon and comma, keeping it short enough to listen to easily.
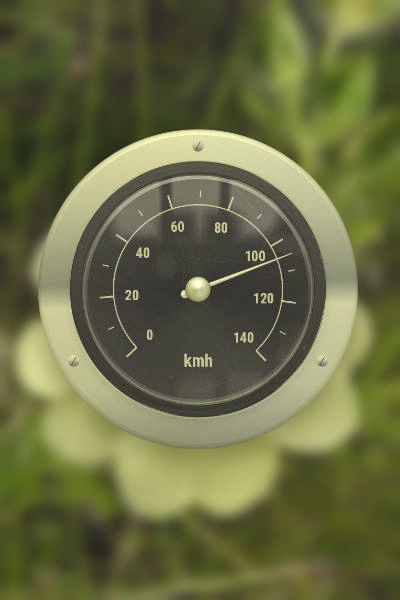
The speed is {"value": 105, "unit": "km/h"}
